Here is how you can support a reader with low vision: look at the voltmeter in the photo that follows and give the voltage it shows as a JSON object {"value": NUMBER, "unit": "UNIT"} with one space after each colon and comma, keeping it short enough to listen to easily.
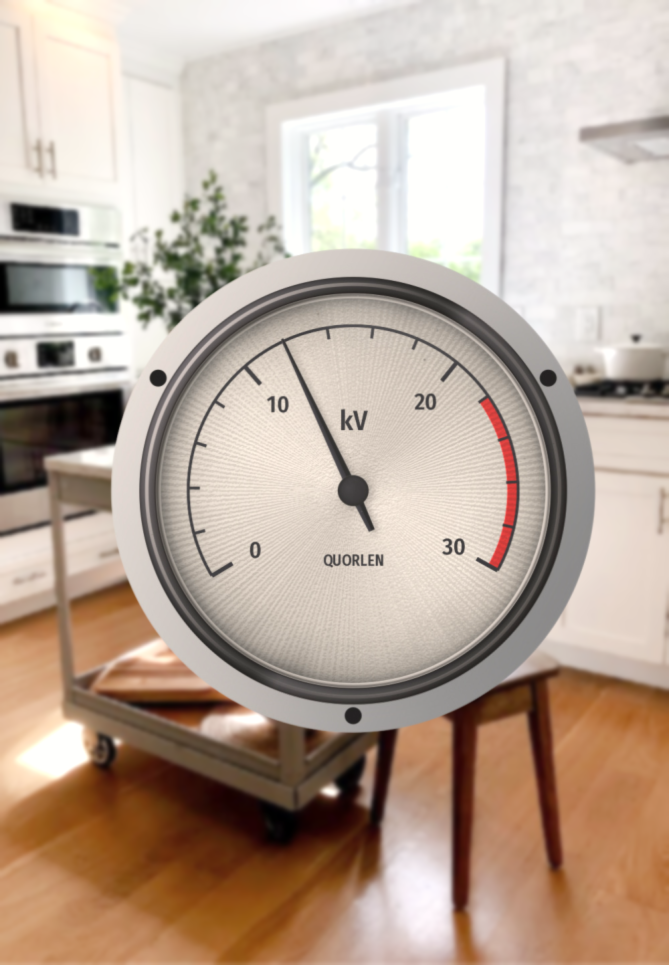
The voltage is {"value": 12, "unit": "kV"}
